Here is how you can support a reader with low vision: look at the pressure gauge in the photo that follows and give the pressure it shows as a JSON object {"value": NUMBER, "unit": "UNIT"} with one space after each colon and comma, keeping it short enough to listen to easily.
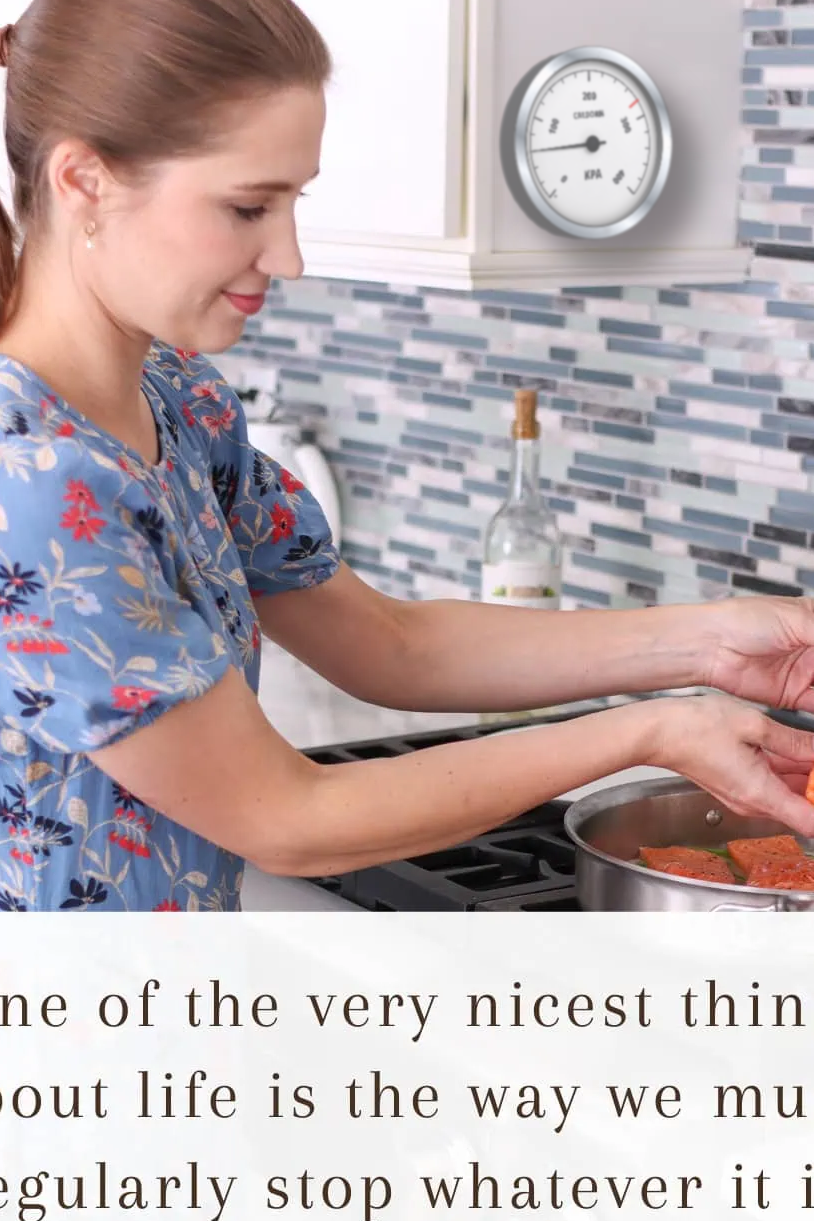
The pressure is {"value": 60, "unit": "kPa"}
